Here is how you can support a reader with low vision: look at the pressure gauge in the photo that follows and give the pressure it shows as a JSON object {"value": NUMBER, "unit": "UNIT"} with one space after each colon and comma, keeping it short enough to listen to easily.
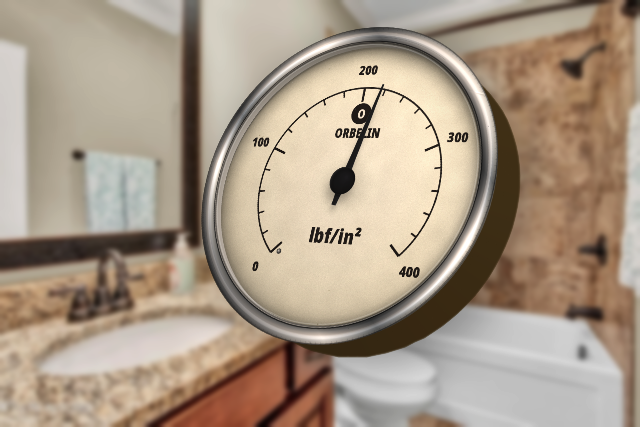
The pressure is {"value": 220, "unit": "psi"}
